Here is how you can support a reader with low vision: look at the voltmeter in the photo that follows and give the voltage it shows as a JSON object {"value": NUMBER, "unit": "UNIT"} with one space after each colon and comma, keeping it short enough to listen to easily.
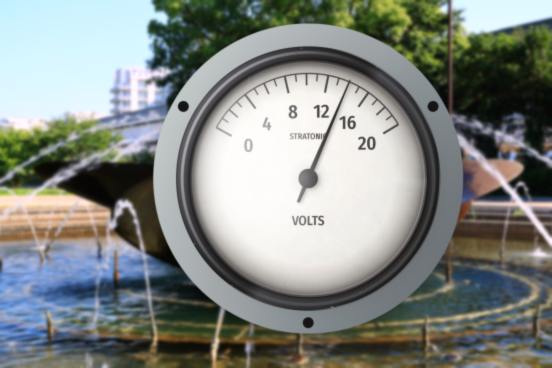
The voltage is {"value": 14, "unit": "V"}
